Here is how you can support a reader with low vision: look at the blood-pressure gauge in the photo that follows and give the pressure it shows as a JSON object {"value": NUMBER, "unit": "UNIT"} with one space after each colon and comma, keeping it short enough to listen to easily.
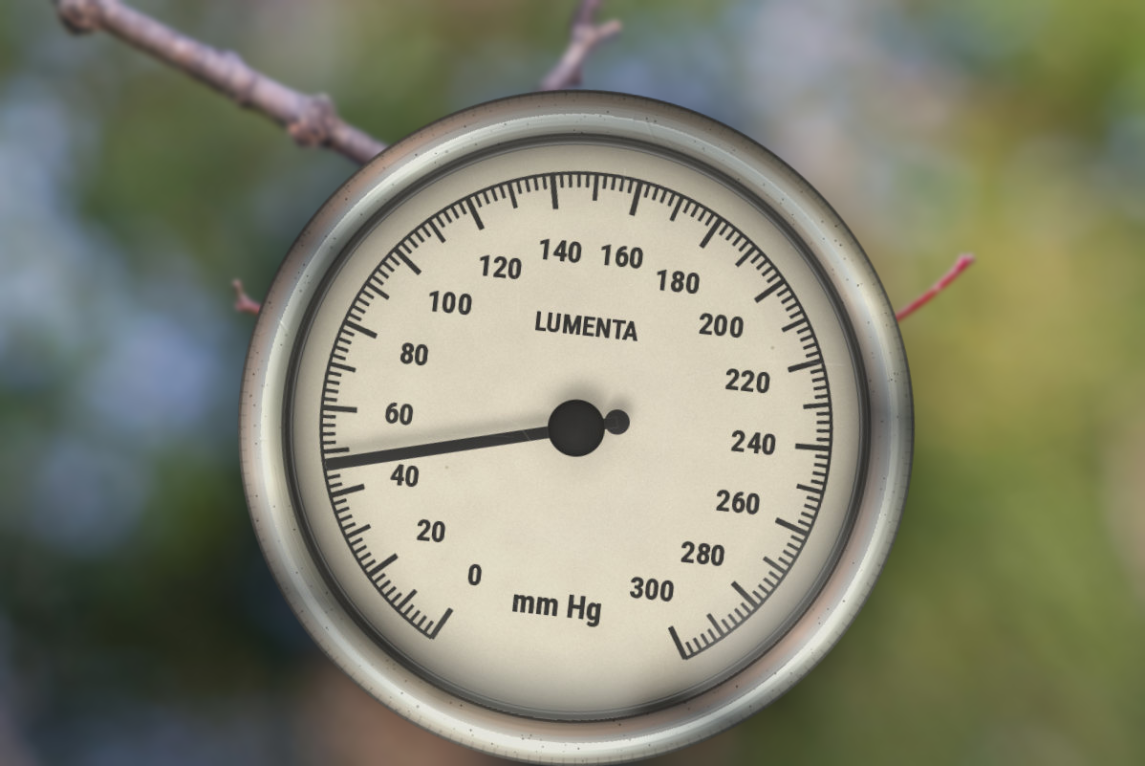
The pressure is {"value": 47, "unit": "mmHg"}
